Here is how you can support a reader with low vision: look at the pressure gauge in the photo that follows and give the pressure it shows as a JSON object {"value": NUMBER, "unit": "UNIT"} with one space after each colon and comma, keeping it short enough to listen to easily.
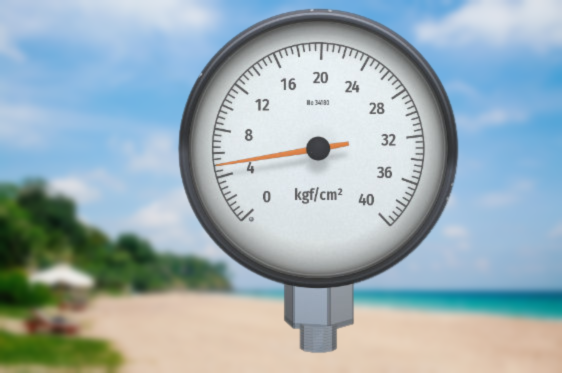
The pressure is {"value": 5, "unit": "kg/cm²"}
